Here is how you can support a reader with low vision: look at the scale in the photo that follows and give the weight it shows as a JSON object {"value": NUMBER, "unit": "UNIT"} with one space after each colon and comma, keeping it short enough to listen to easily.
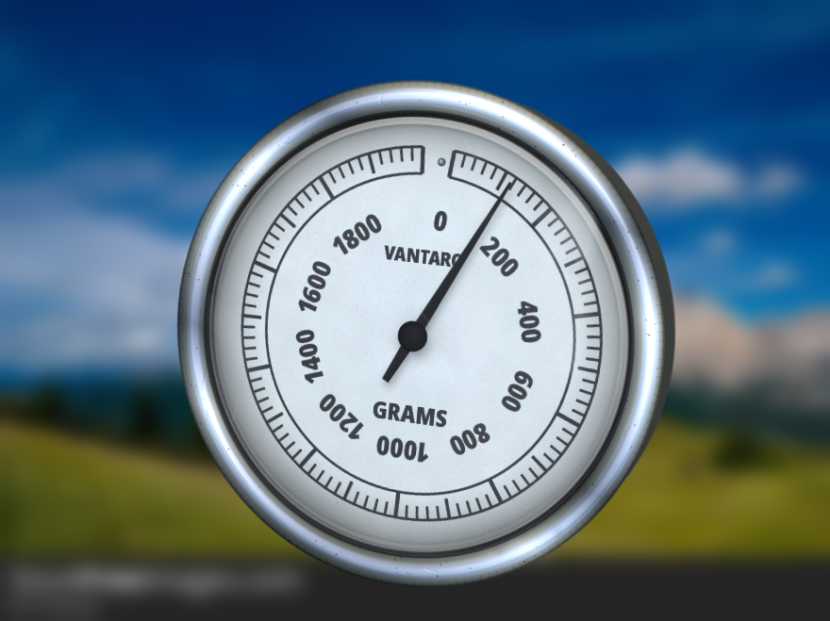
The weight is {"value": 120, "unit": "g"}
